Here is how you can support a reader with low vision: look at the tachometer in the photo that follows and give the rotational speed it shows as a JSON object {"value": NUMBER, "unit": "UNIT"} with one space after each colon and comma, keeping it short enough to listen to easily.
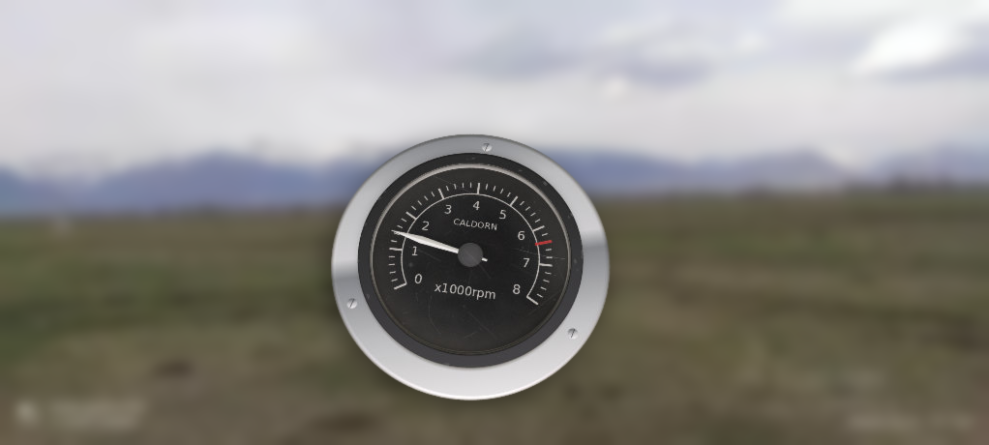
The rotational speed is {"value": 1400, "unit": "rpm"}
